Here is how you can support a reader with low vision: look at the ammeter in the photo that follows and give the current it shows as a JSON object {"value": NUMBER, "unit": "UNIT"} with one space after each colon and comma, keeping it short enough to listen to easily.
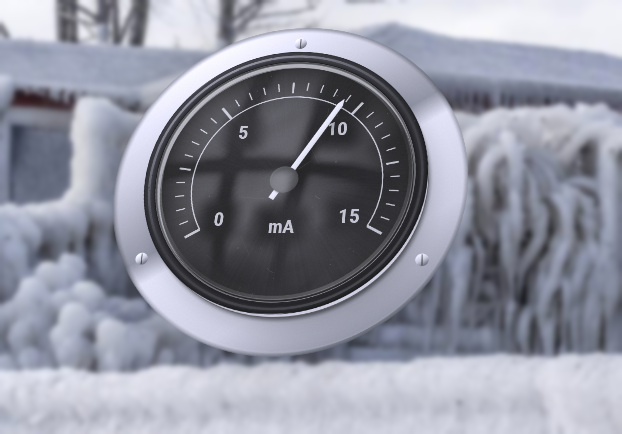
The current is {"value": 9.5, "unit": "mA"}
